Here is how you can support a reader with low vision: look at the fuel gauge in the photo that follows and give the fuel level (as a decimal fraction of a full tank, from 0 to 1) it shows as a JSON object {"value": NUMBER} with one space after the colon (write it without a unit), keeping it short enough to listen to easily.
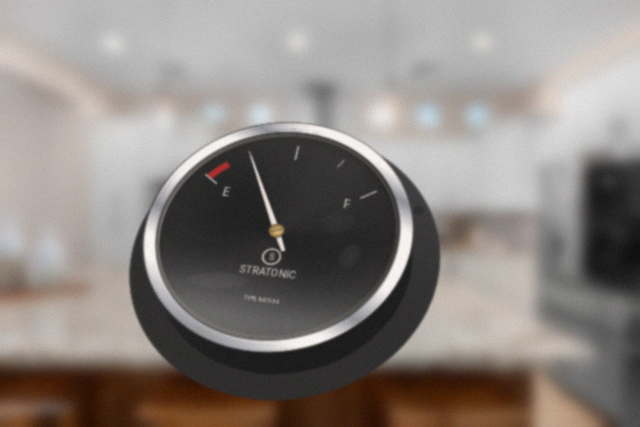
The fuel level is {"value": 0.25}
